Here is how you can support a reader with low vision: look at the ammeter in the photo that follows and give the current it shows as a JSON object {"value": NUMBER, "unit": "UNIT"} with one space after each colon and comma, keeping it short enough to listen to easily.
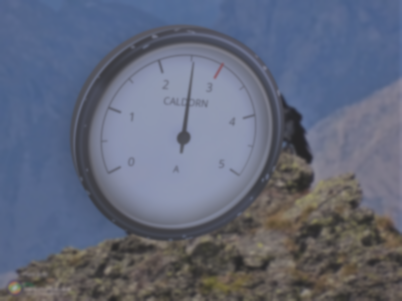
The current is {"value": 2.5, "unit": "A"}
